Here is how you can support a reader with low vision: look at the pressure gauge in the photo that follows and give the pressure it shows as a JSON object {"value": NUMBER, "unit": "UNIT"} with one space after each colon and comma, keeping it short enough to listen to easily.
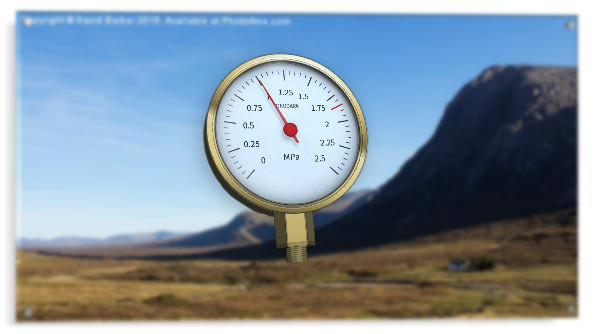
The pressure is {"value": 1, "unit": "MPa"}
